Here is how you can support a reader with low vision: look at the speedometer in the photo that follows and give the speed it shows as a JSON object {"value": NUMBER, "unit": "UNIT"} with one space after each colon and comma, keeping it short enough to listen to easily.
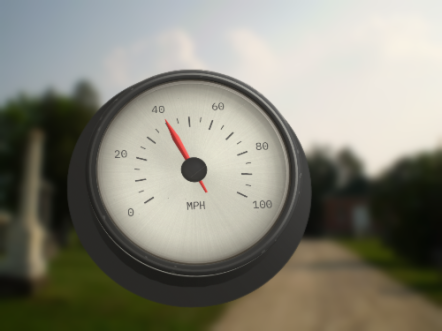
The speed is {"value": 40, "unit": "mph"}
